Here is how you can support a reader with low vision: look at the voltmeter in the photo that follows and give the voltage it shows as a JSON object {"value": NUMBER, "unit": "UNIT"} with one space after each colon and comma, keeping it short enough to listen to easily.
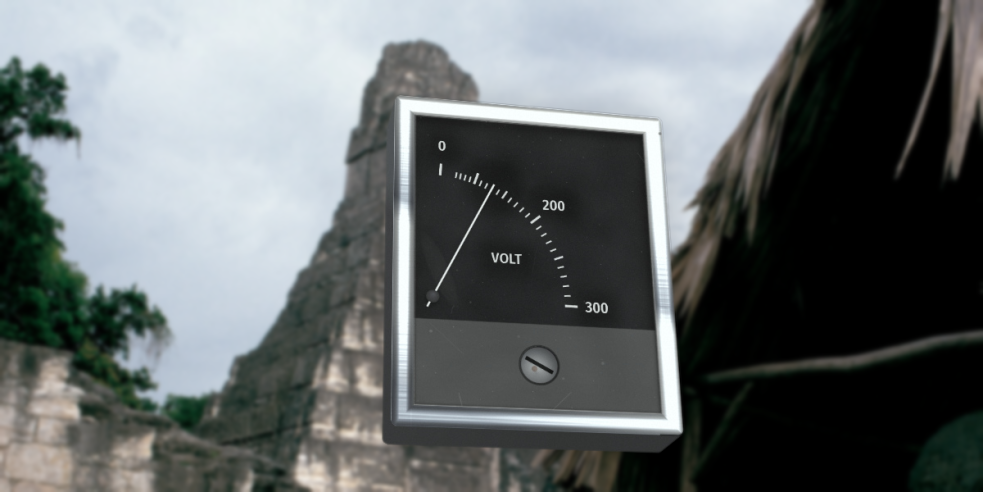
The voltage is {"value": 130, "unit": "V"}
